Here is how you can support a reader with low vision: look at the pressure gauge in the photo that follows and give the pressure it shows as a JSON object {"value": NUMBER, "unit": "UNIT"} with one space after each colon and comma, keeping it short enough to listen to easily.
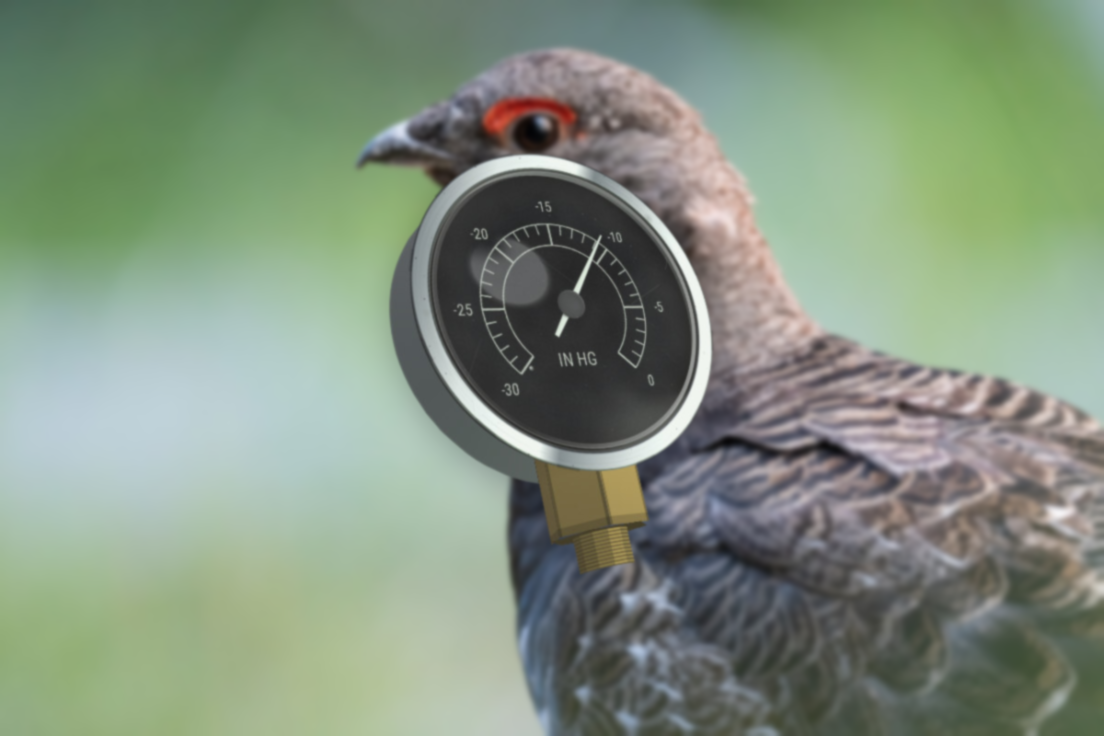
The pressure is {"value": -11, "unit": "inHg"}
